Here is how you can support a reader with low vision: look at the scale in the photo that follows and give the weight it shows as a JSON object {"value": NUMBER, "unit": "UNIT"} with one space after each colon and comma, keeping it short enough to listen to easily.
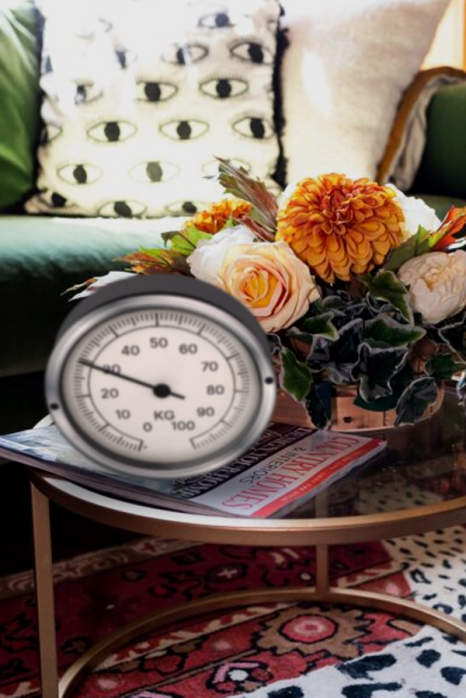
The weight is {"value": 30, "unit": "kg"}
